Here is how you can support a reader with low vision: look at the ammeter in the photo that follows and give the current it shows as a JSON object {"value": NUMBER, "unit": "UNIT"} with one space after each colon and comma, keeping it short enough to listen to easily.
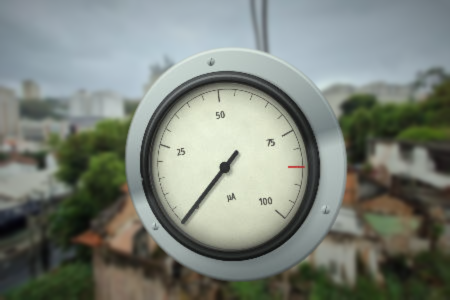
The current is {"value": 0, "unit": "µA"}
